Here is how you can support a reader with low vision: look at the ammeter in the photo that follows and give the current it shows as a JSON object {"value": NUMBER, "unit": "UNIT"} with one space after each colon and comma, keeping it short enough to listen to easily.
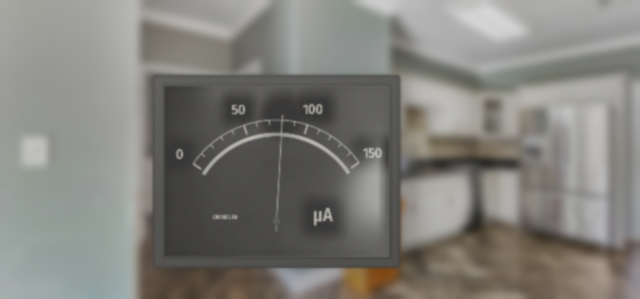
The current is {"value": 80, "unit": "µA"}
